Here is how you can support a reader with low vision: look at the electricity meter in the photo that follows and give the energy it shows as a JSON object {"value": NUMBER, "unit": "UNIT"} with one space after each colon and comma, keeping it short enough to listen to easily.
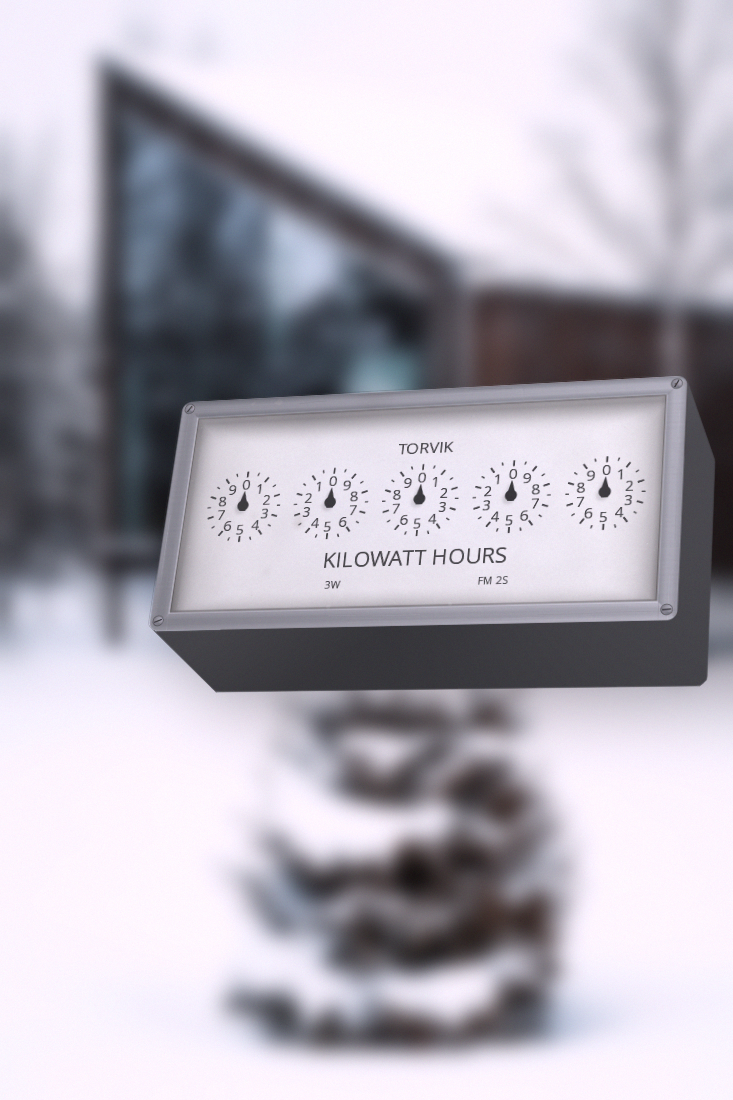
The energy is {"value": 0, "unit": "kWh"}
